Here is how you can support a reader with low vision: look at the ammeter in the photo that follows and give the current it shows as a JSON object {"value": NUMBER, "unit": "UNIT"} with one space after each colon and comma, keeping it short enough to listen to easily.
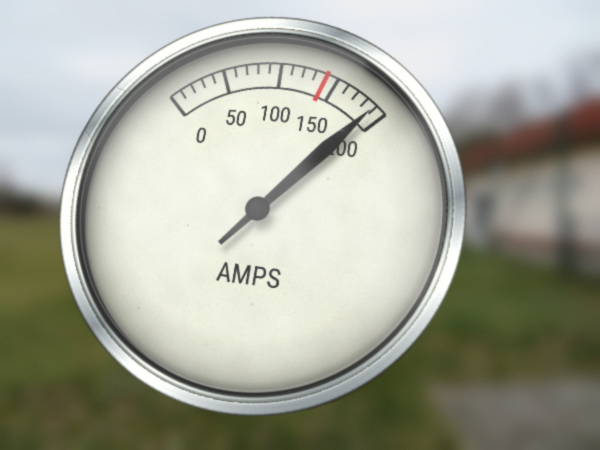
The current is {"value": 190, "unit": "A"}
